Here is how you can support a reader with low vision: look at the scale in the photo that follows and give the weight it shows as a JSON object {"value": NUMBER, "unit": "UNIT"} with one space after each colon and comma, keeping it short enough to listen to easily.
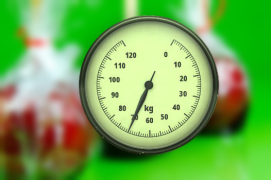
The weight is {"value": 70, "unit": "kg"}
